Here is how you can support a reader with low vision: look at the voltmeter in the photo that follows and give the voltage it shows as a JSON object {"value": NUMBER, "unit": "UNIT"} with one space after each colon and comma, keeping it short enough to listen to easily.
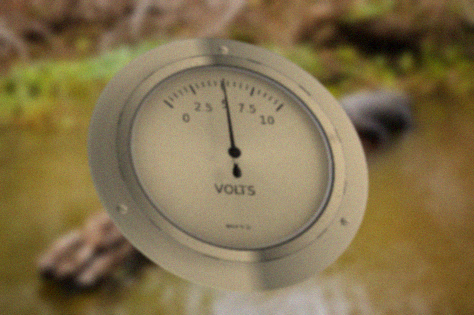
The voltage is {"value": 5, "unit": "V"}
